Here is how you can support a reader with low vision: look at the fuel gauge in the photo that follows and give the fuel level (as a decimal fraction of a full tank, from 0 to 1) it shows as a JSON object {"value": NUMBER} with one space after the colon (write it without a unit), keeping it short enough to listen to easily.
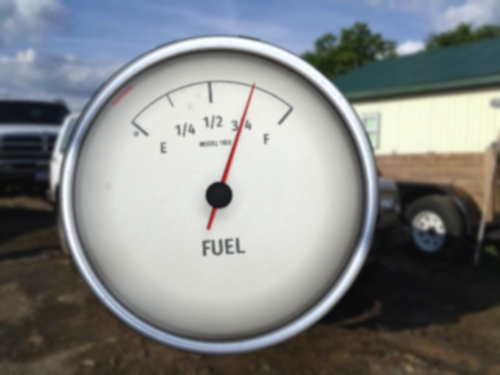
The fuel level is {"value": 0.75}
